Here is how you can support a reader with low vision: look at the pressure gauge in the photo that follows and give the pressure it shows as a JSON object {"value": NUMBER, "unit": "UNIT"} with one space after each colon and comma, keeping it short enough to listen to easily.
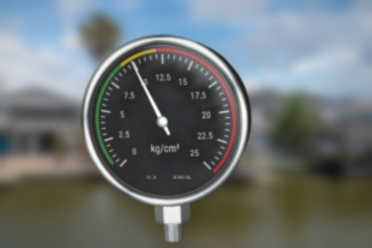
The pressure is {"value": 10, "unit": "kg/cm²"}
